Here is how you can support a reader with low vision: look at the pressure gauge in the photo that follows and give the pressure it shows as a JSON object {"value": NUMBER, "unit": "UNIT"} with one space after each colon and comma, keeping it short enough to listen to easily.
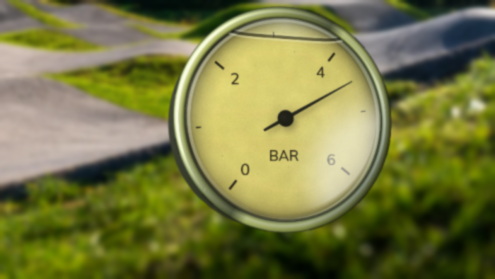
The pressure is {"value": 4.5, "unit": "bar"}
